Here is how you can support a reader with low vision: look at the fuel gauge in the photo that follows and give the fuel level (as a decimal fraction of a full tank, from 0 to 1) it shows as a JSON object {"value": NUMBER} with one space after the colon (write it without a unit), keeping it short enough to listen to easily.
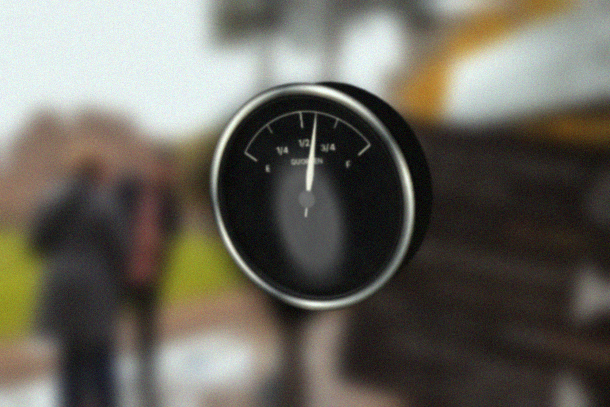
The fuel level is {"value": 0.625}
